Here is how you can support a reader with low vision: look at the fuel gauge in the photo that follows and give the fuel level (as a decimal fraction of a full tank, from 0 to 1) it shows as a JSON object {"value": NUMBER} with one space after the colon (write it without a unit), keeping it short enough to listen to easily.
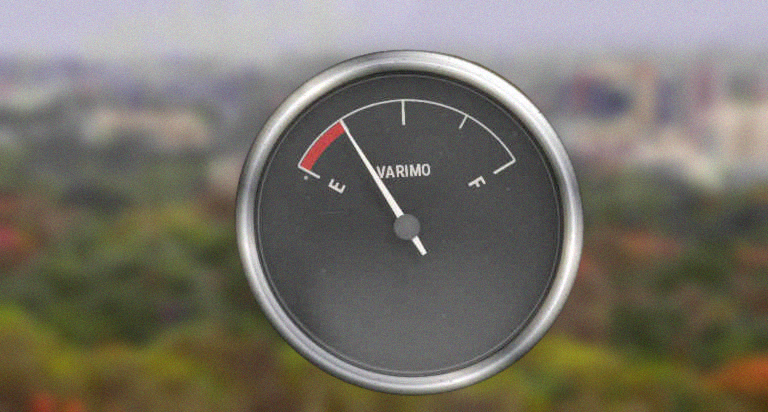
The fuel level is {"value": 0.25}
